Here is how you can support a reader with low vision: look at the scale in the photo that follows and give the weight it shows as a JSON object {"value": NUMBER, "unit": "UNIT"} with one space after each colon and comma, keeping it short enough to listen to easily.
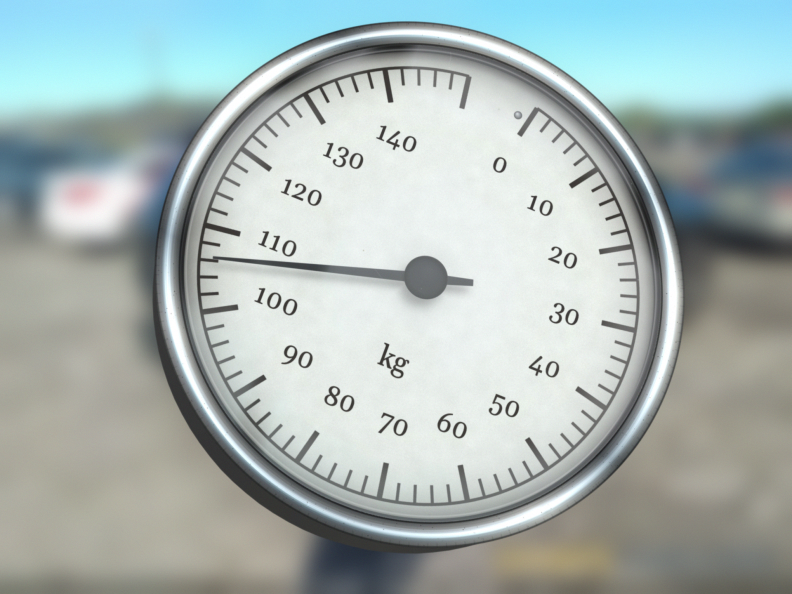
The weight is {"value": 106, "unit": "kg"}
